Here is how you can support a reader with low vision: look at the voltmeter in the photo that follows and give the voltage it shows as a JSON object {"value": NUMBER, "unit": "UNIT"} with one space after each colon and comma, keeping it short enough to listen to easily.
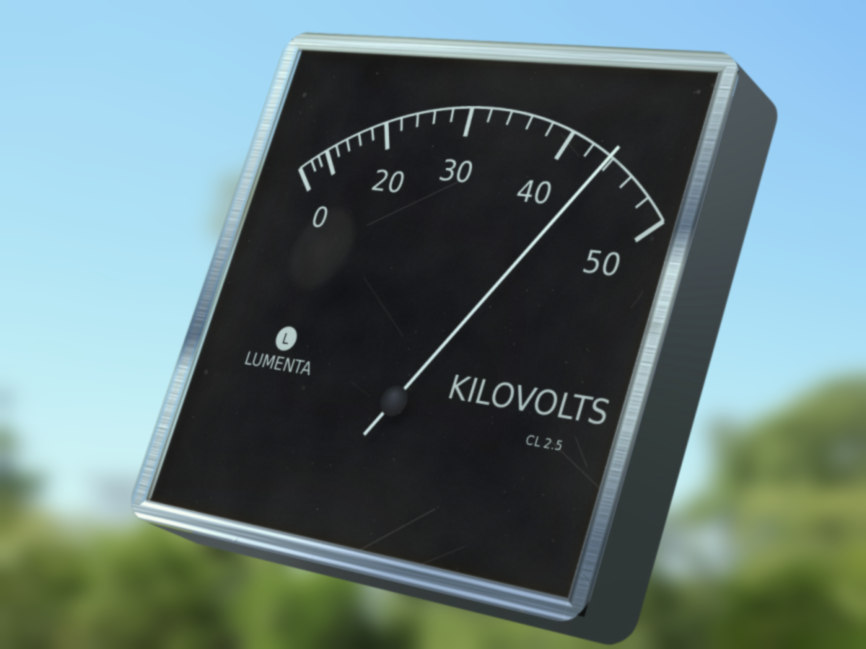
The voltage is {"value": 44, "unit": "kV"}
